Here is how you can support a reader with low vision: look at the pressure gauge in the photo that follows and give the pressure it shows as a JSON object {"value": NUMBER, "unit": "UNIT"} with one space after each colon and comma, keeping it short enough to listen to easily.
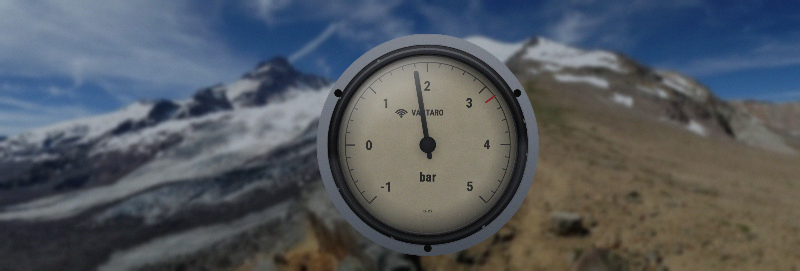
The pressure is {"value": 1.8, "unit": "bar"}
